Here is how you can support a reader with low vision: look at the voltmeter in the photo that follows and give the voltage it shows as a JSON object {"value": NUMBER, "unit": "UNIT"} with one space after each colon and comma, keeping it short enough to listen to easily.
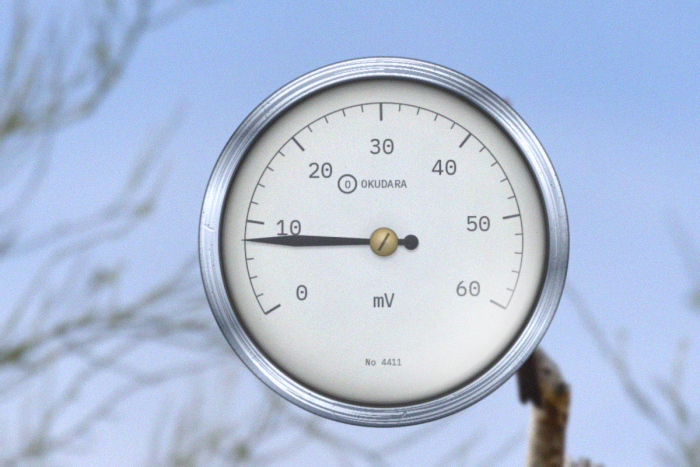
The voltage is {"value": 8, "unit": "mV"}
